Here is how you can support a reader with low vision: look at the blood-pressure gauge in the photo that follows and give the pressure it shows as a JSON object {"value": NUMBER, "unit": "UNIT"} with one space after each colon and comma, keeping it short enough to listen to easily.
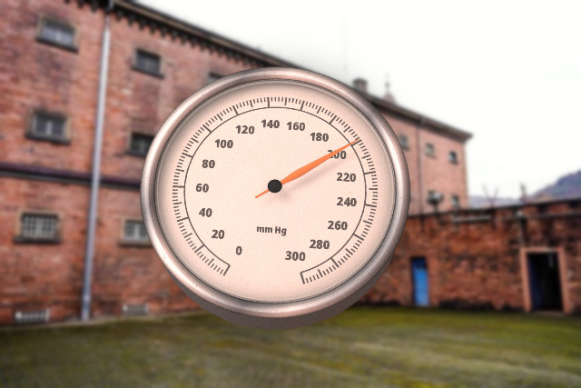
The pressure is {"value": 200, "unit": "mmHg"}
